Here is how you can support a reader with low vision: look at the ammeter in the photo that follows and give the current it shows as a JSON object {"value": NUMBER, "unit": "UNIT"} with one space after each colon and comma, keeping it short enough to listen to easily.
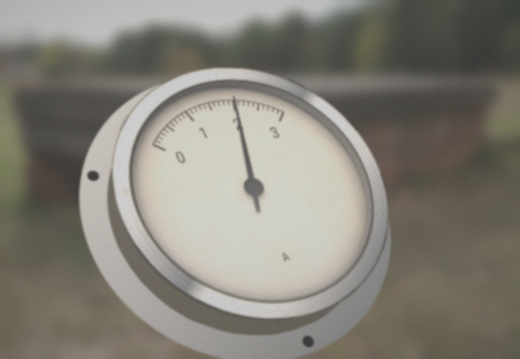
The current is {"value": 2, "unit": "A"}
